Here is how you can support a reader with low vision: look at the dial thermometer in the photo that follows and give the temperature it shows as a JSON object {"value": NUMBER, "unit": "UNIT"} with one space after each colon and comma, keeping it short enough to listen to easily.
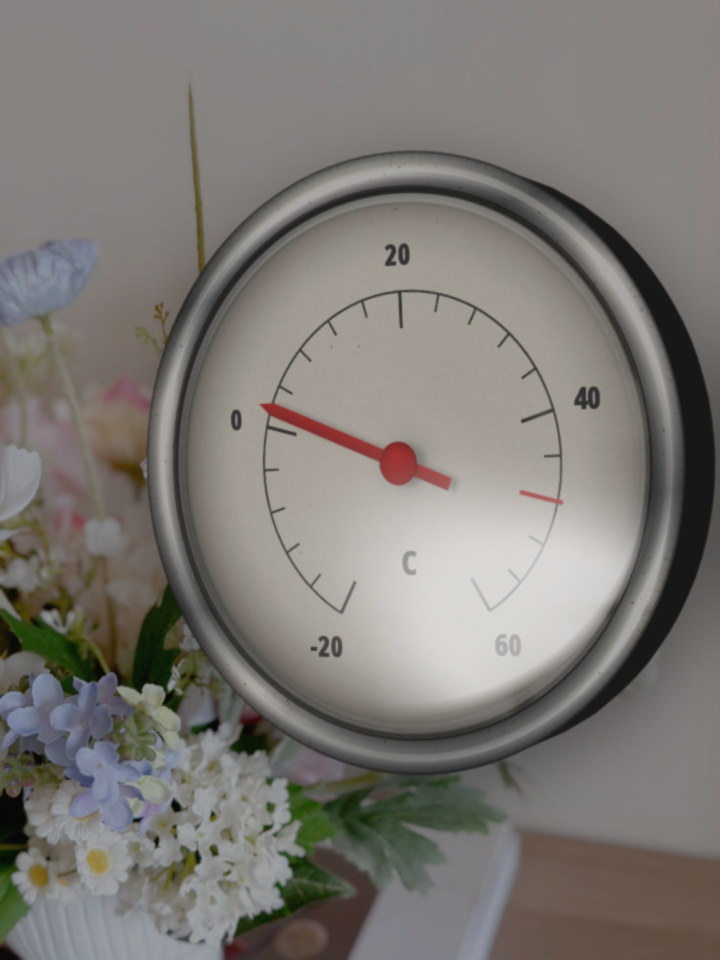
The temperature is {"value": 2, "unit": "°C"}
